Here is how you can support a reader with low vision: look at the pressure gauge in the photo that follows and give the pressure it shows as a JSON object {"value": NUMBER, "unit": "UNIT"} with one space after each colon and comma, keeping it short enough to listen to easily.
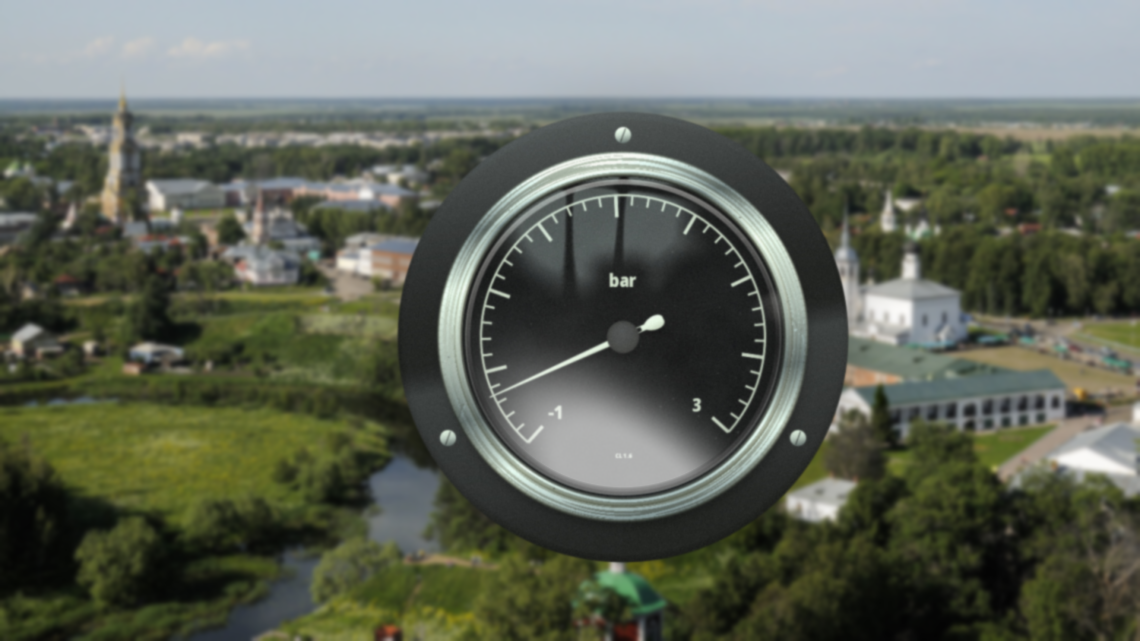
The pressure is {"value": -0.65, "unit": "bar"}
